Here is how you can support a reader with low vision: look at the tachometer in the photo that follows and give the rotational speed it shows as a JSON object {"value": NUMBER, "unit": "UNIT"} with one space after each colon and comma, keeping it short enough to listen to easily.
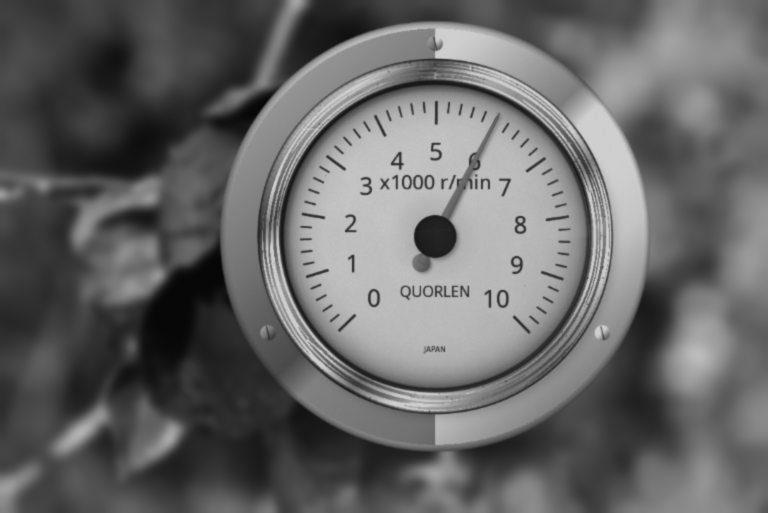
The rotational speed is {"value": 6000, "unit": "rpm"}
